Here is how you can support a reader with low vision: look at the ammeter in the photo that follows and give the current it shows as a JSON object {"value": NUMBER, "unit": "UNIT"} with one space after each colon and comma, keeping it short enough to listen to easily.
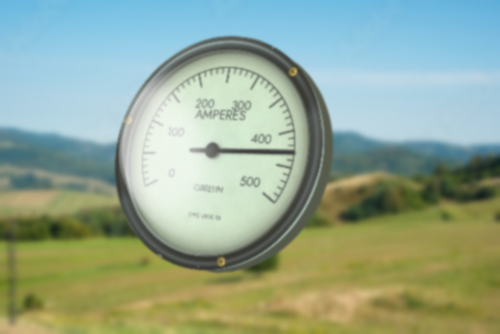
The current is {"value": 430, "unit": "A"}
